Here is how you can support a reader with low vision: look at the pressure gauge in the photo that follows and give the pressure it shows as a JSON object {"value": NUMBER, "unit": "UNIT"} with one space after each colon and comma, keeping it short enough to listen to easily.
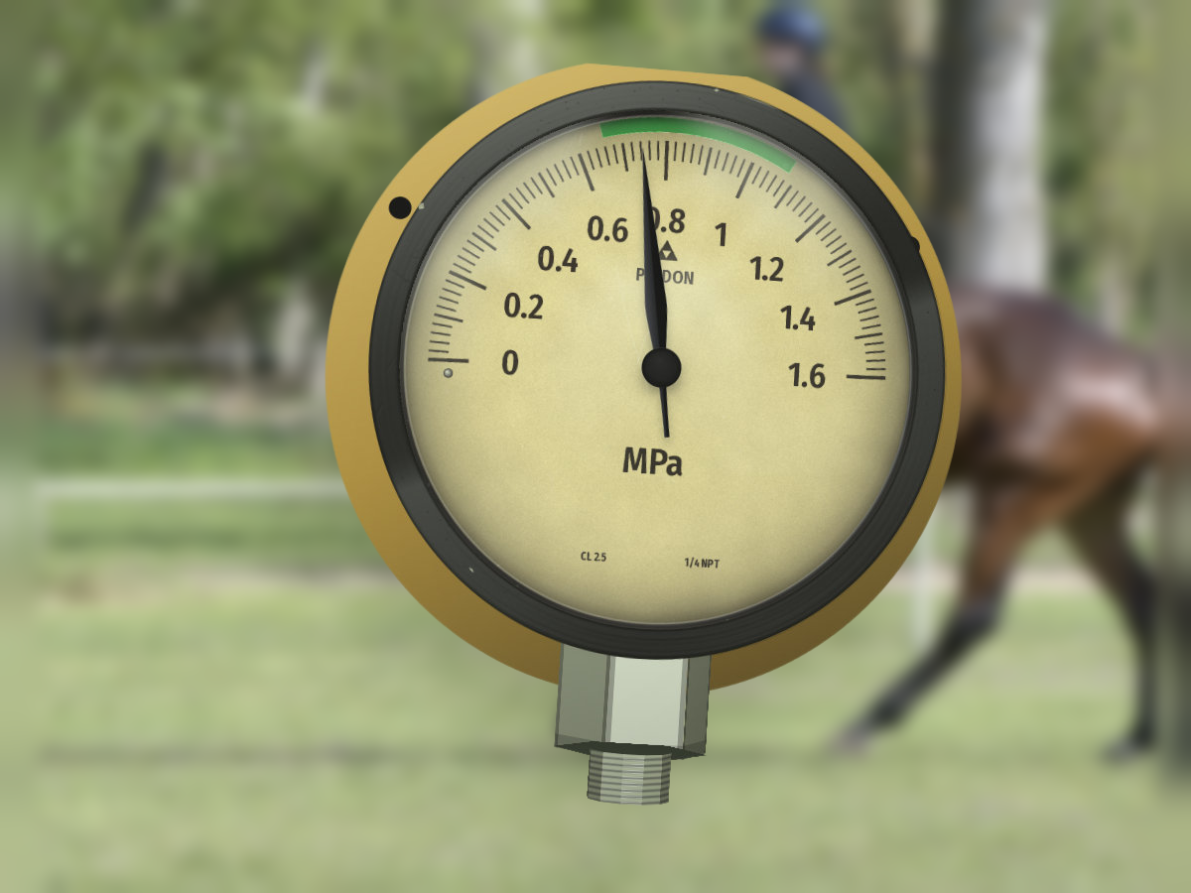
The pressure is {"value": 0.74, "unit": "MPa"}
